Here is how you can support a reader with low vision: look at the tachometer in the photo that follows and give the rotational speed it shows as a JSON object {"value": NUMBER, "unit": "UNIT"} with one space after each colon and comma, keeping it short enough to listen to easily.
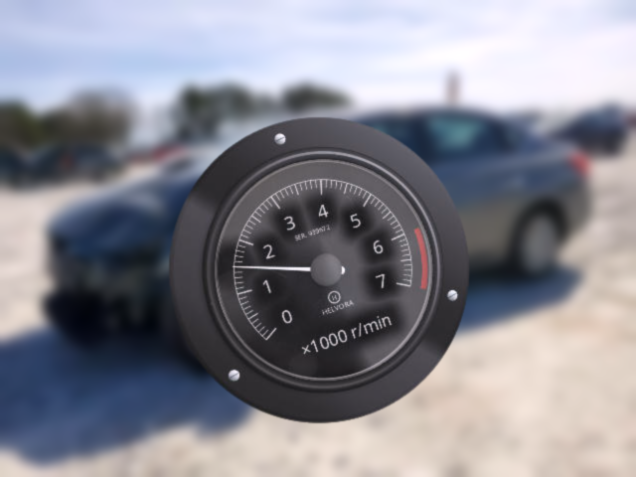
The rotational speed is {"value": 1500, "unit": "rpm"}
